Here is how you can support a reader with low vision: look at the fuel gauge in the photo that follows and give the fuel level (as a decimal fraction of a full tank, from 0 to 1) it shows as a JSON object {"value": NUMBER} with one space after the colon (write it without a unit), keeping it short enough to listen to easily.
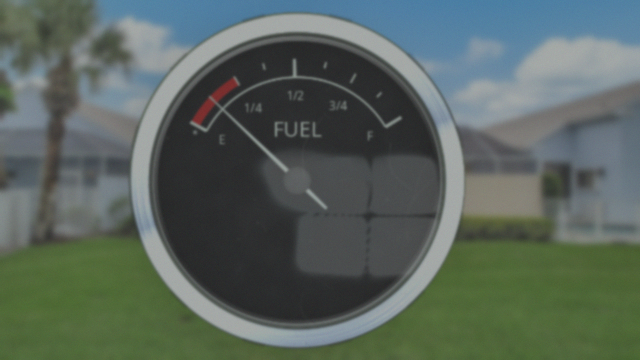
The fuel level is {"value": 0.125}
